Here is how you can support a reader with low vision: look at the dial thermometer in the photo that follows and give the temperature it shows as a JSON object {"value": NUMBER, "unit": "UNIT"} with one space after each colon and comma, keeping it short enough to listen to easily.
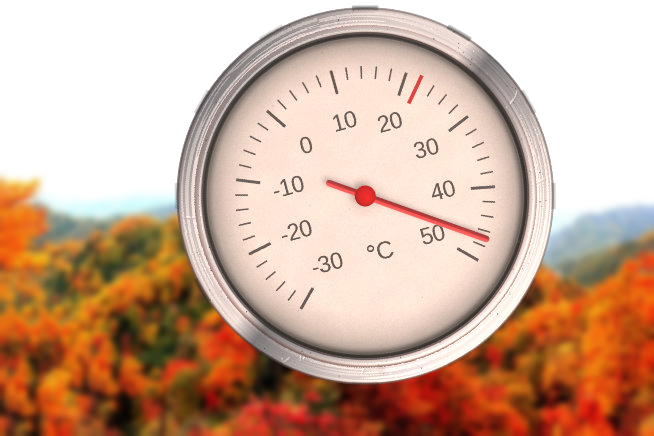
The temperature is {"value": 47, "unit": "°C"}
